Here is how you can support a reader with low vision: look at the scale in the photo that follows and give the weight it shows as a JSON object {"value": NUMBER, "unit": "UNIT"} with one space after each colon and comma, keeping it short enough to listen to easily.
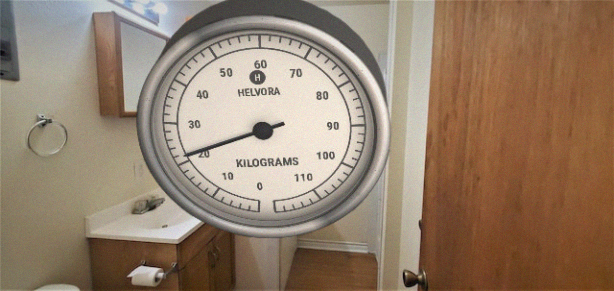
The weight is {"value": 22, "unit": "kg"}
